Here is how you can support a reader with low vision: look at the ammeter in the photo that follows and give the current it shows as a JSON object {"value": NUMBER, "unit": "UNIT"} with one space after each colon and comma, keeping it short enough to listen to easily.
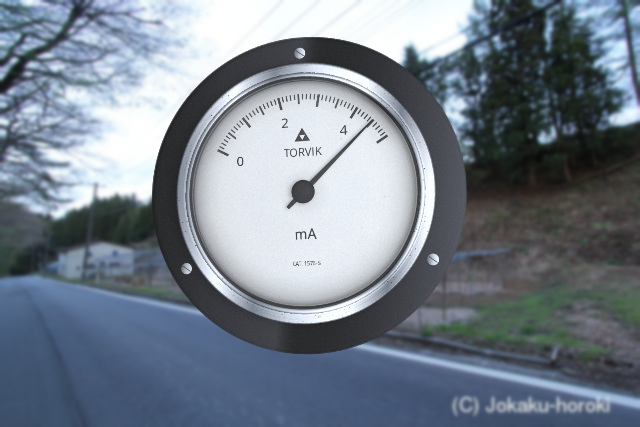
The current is {"value": 4.5, "unit": "mA"}
